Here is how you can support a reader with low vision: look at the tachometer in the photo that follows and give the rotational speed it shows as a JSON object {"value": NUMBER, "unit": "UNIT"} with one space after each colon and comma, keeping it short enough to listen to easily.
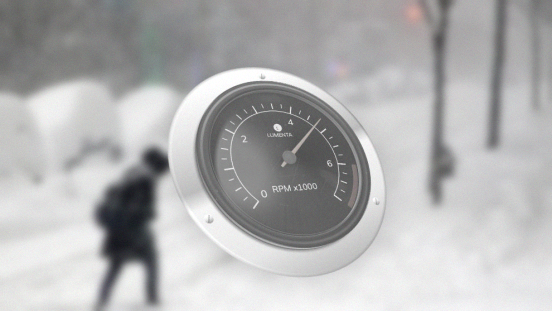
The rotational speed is {"value": 4750, "unit": "rpm"}
